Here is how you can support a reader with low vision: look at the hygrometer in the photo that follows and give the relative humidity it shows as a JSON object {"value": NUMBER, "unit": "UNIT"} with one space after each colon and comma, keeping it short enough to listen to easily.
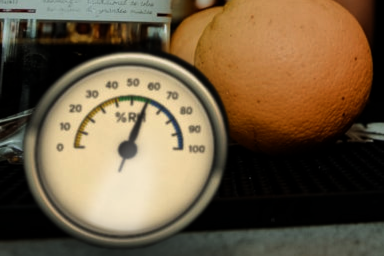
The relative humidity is {"value": 60, "unit": "%"}
